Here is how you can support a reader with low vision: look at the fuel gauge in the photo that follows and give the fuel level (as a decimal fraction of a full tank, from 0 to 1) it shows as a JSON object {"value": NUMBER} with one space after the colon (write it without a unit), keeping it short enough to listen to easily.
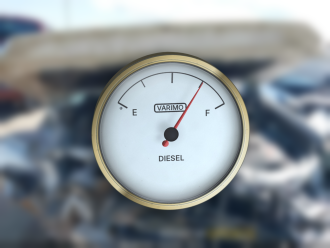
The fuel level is {"value": 0.75}
